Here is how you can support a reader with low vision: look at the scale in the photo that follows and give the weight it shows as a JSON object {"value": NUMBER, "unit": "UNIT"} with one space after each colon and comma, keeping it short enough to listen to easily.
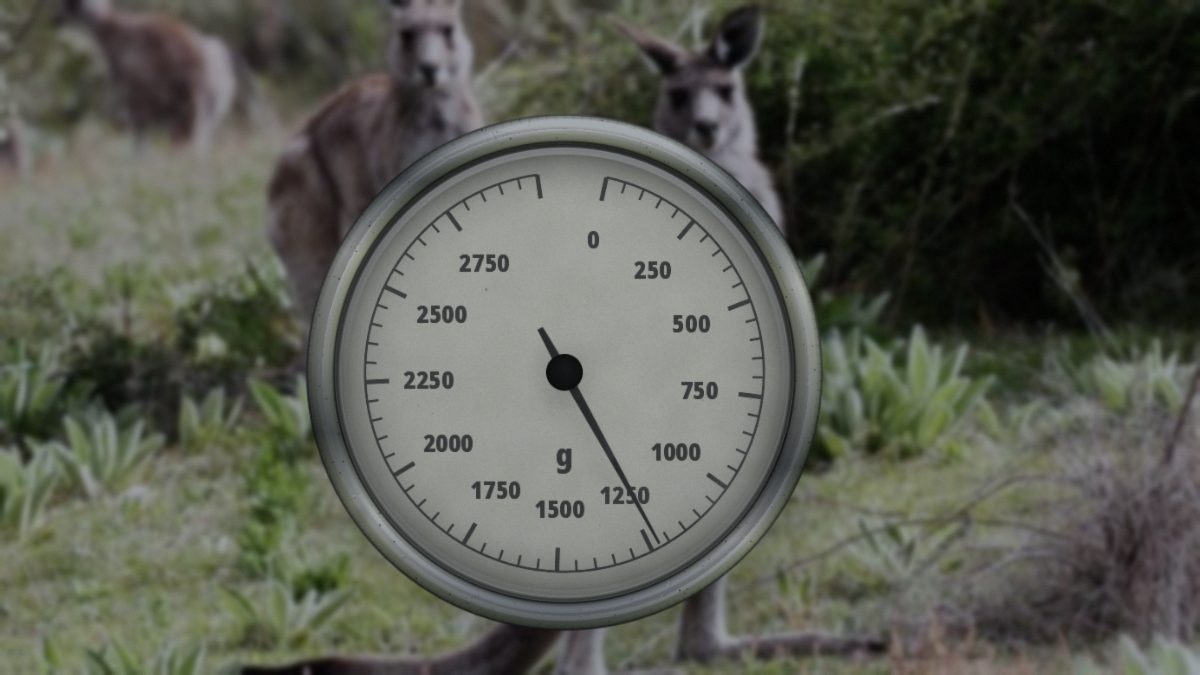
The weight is {"value": 1225, "unit": "g"}
